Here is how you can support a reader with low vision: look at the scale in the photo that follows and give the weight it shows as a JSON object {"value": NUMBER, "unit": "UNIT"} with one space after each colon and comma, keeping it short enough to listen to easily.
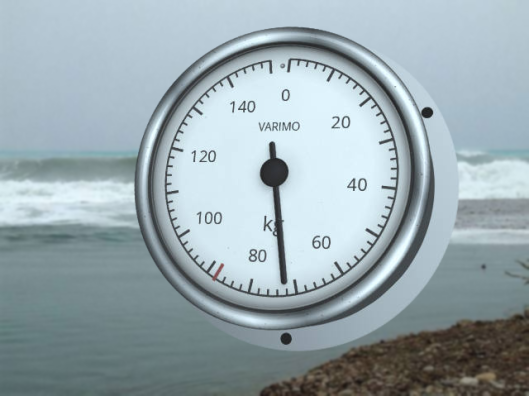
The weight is {"value": 72, "unit": "kg"}
